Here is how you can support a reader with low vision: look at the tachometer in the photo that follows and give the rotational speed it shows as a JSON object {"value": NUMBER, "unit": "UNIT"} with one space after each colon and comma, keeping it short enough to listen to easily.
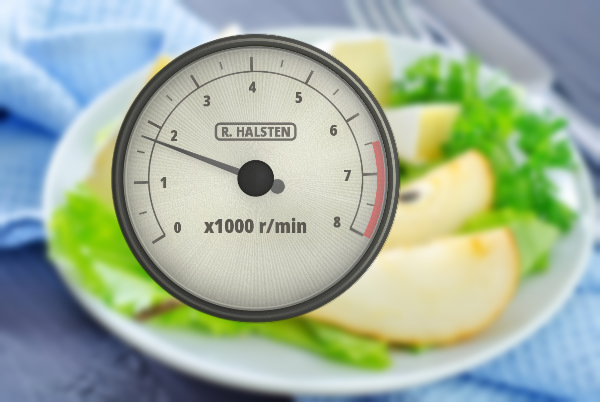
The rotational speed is {"value": 1750, "unit": "rpm"}
